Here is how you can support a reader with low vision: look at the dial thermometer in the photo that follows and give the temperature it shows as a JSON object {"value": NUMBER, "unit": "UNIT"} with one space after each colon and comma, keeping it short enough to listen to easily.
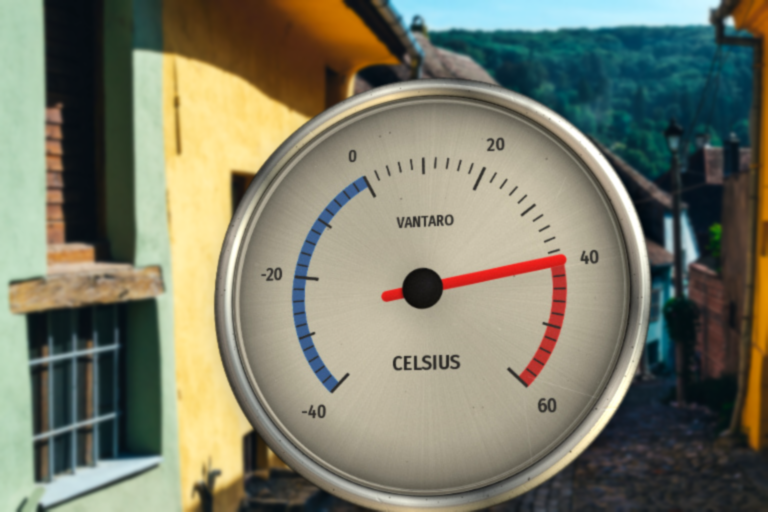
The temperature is {"value": 40, "unit": "°C"}
